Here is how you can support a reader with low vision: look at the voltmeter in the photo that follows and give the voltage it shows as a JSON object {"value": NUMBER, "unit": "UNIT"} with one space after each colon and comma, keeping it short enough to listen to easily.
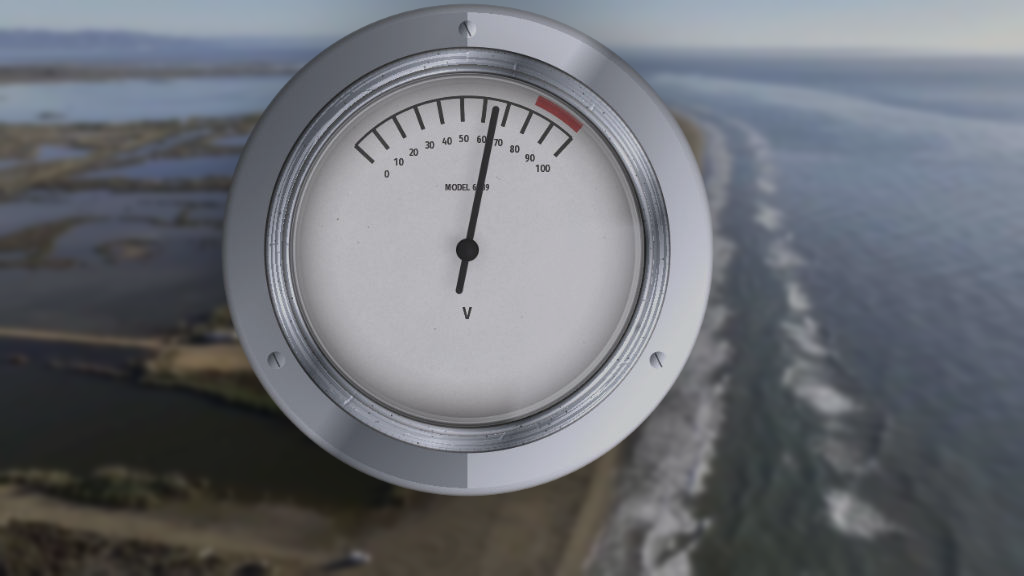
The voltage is {"value": 65, "unit": "V"}
